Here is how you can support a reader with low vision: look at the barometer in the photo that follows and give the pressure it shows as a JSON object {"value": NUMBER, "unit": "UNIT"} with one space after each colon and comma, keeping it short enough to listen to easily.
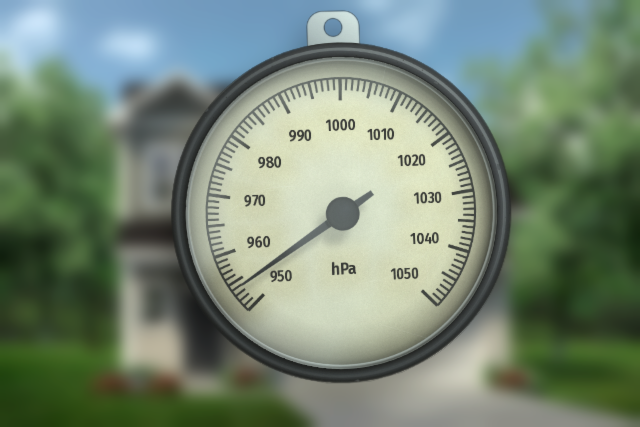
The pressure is {"value": 954, "unit": "hPa"}
